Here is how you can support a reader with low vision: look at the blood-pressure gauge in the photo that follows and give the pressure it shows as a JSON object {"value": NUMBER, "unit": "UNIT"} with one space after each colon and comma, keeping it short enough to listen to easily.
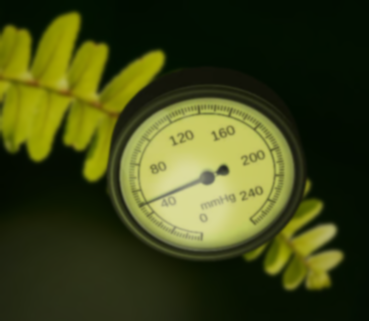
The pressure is {"value": 50, "unit": "mmHg"}
